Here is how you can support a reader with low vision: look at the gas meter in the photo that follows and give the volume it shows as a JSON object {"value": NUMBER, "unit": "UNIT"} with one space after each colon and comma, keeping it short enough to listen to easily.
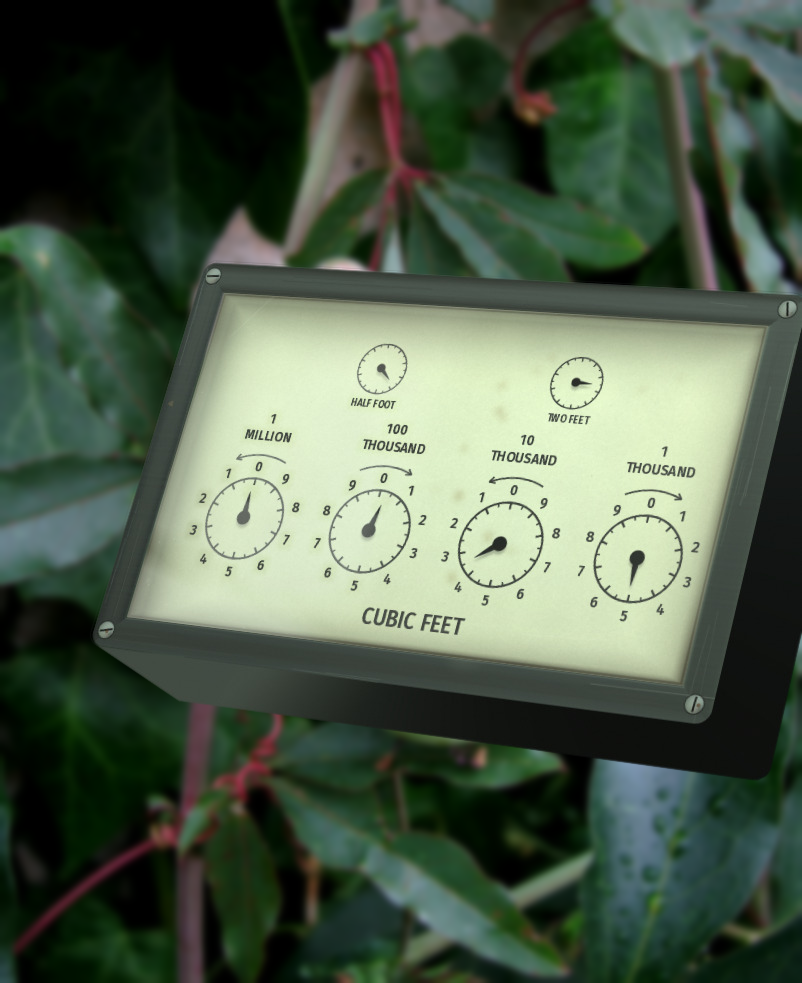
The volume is {"value": 3500, "unit": "ft³"}
